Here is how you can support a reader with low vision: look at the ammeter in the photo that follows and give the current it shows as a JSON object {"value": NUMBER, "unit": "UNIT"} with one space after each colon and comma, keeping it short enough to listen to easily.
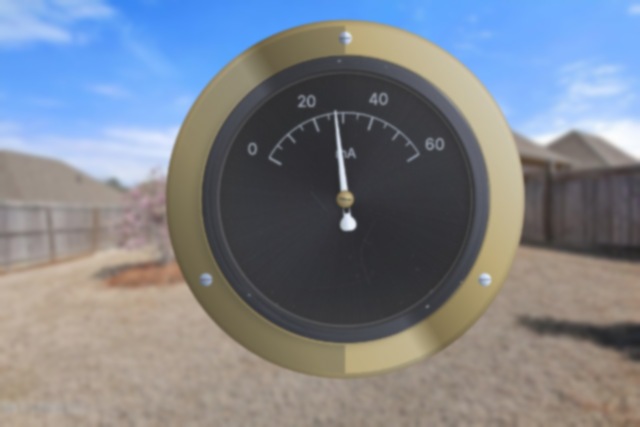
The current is {"value": 27.5, "unit": "mA"}
